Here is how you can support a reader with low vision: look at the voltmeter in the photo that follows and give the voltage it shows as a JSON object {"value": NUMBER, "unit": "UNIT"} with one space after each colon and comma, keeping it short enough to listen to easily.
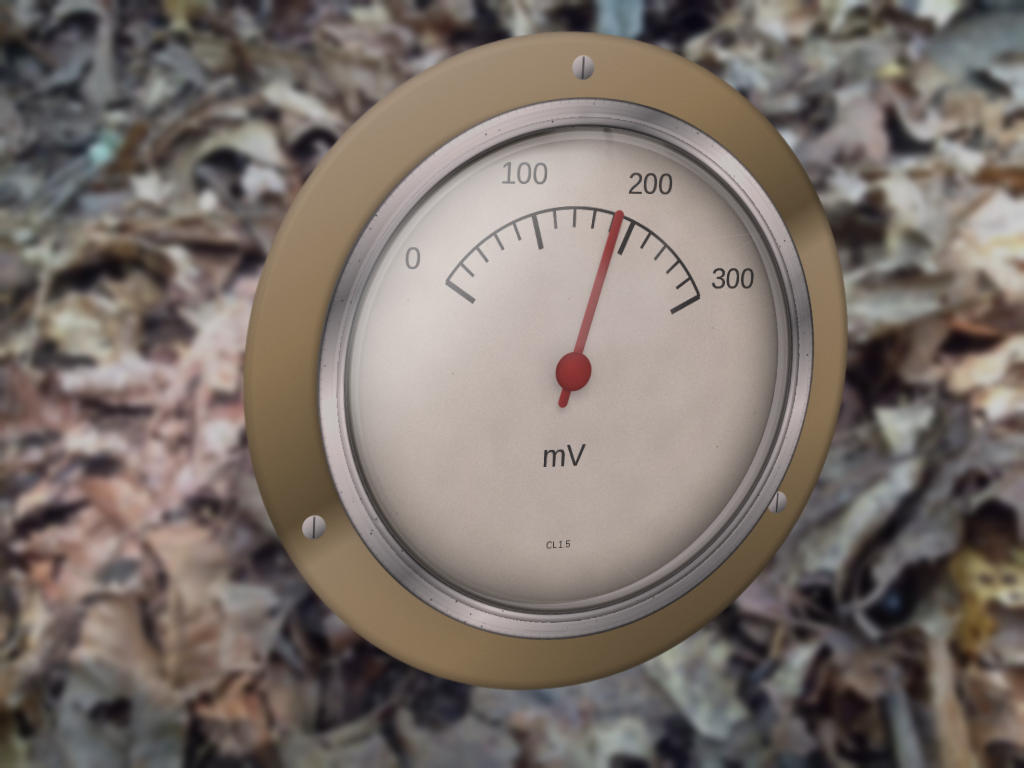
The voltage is {"value": 180, "unit": "mV"}
